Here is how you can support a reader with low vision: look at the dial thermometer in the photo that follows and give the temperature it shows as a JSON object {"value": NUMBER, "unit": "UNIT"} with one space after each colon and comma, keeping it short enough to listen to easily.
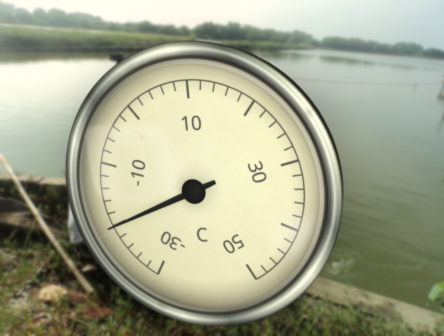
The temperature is {"value": -20, "unit": "°C"}
